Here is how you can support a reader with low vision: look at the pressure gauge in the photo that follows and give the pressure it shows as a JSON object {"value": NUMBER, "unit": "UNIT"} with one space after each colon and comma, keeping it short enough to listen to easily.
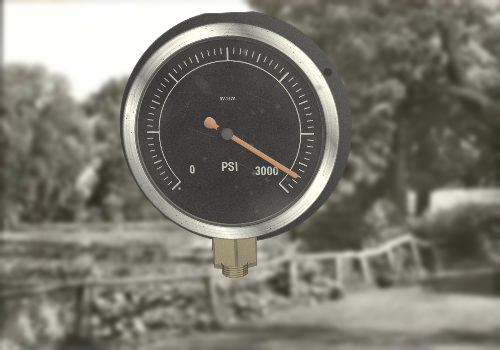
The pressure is {"value": 2850, "unit": "psi"}
